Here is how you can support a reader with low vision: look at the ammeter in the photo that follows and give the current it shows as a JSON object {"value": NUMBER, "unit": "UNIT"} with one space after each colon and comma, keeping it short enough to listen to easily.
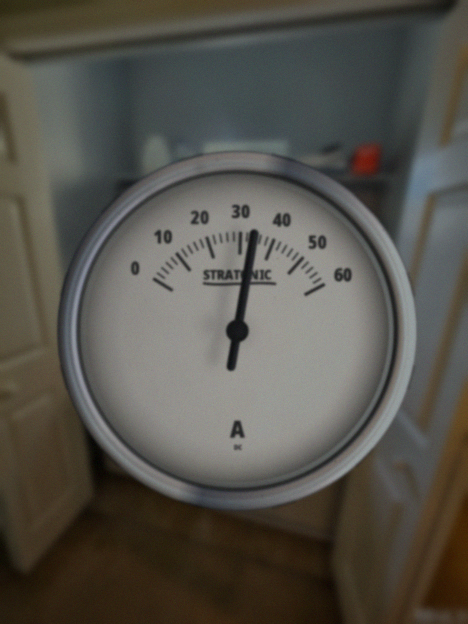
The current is {"value": 34, "unit": "A"}
